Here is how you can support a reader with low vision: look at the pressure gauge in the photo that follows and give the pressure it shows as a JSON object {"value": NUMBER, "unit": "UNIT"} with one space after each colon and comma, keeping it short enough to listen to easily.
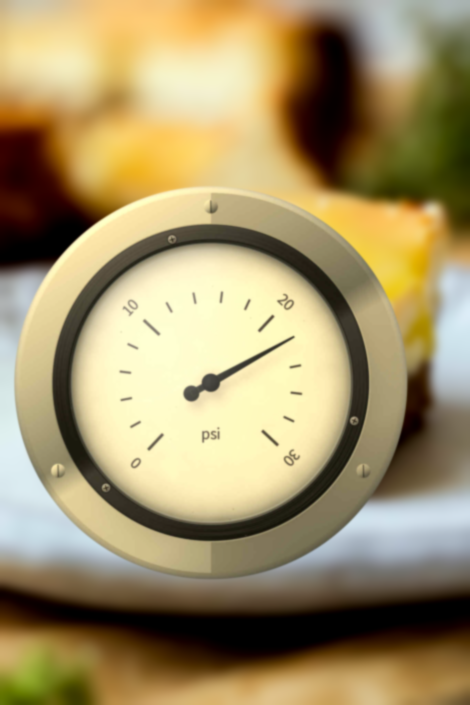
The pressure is {"value": 22, "unit": "psi"}
